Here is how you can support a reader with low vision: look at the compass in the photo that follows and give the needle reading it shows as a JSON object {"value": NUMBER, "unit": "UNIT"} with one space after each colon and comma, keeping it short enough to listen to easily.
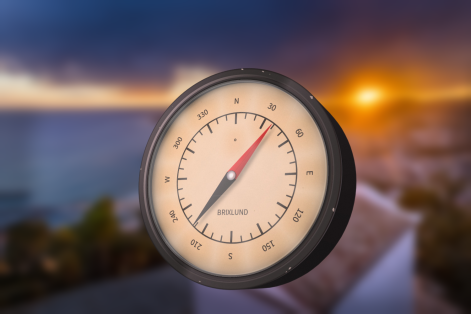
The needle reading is {"value": 40, "unit": "°"}
